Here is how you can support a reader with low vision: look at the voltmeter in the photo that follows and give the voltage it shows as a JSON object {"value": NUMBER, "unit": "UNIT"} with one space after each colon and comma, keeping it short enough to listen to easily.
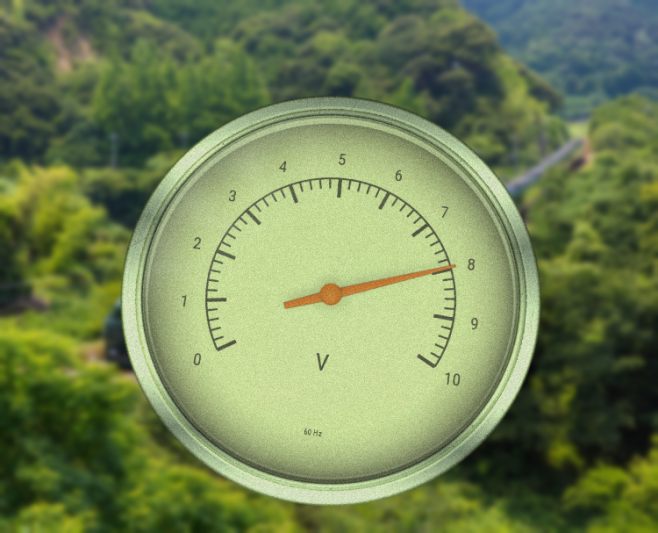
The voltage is {"value": 8, "unit": "V"}
